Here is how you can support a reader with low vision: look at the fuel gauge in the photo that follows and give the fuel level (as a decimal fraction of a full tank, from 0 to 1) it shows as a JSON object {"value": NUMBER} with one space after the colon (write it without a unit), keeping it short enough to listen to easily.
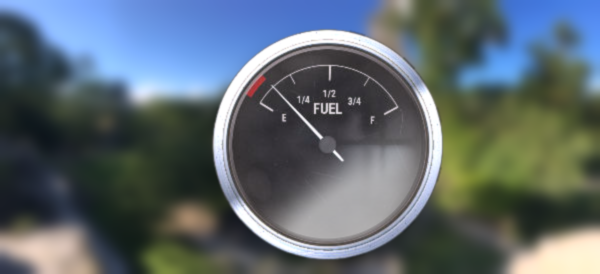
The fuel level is {"value": 0.125}
